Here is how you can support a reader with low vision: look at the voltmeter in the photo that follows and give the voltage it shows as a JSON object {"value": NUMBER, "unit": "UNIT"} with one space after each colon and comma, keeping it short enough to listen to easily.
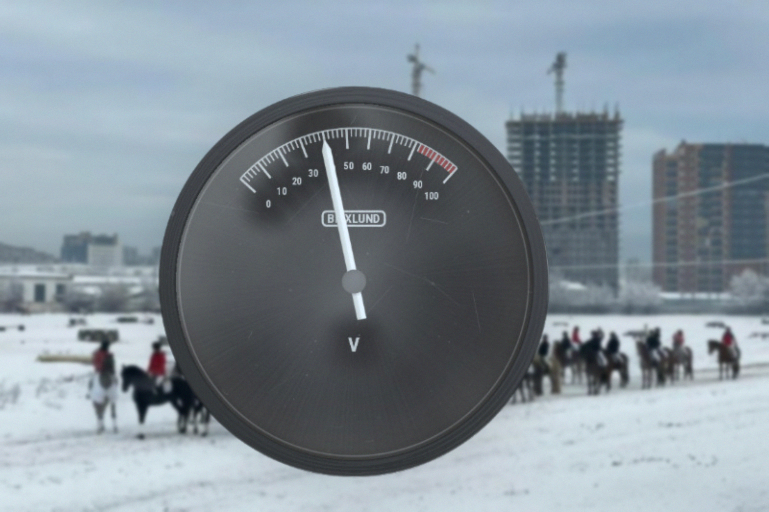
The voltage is {"value": 40, "unit": "V"}
